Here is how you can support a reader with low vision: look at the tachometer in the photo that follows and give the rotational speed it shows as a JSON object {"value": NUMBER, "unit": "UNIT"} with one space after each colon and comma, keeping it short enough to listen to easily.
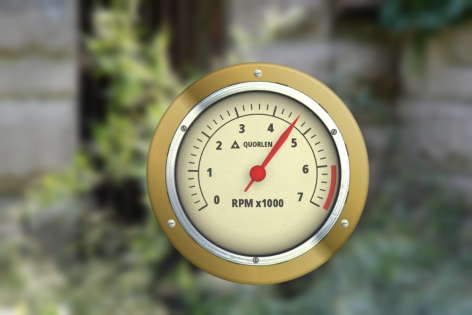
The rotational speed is {"value": 4600, "unit": "rpm"}
